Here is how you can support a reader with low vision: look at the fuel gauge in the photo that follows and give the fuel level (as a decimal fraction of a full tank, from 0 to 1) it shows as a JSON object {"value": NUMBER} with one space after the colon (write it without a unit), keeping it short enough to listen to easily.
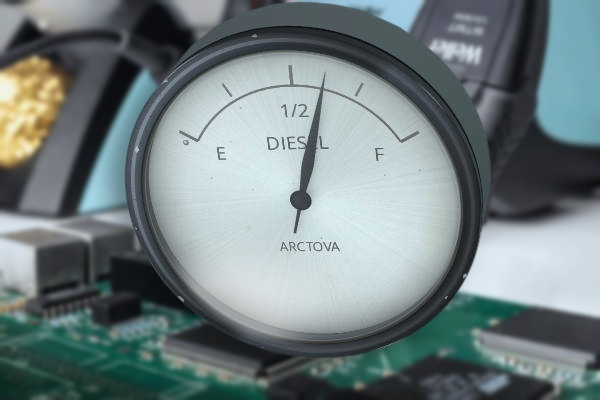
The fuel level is {"value": 0.625}
